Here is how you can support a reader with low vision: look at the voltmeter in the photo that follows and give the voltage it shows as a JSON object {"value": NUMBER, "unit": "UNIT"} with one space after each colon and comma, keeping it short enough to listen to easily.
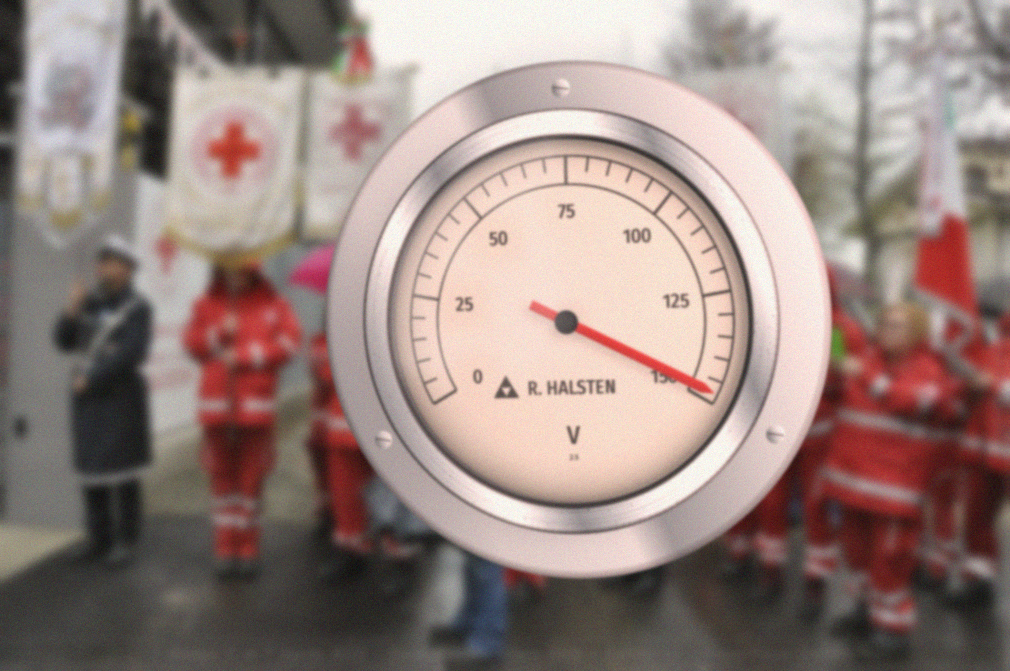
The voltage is {"value": 147.5, "unit": "V"}
